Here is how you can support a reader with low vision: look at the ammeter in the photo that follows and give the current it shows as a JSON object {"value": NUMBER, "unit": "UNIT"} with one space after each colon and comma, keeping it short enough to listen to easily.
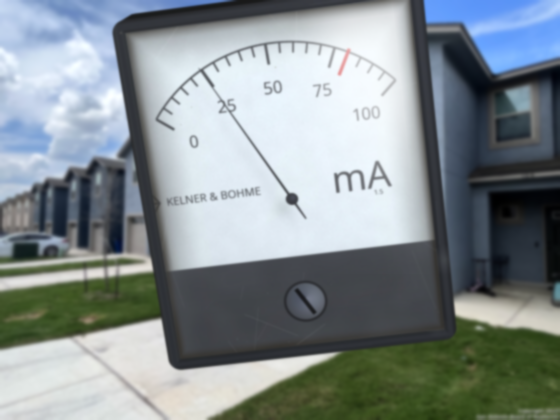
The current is {"value": 25, "unit": "mA"}
